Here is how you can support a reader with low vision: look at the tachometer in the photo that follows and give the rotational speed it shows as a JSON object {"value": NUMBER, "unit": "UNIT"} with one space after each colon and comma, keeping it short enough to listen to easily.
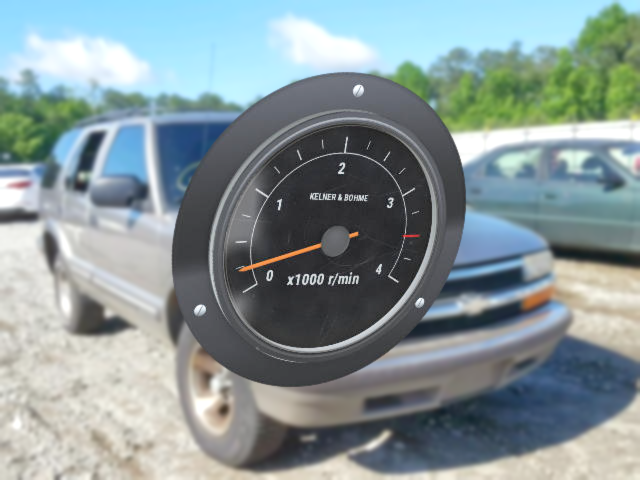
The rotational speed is {"value": 250, "unit": "rpm"}
